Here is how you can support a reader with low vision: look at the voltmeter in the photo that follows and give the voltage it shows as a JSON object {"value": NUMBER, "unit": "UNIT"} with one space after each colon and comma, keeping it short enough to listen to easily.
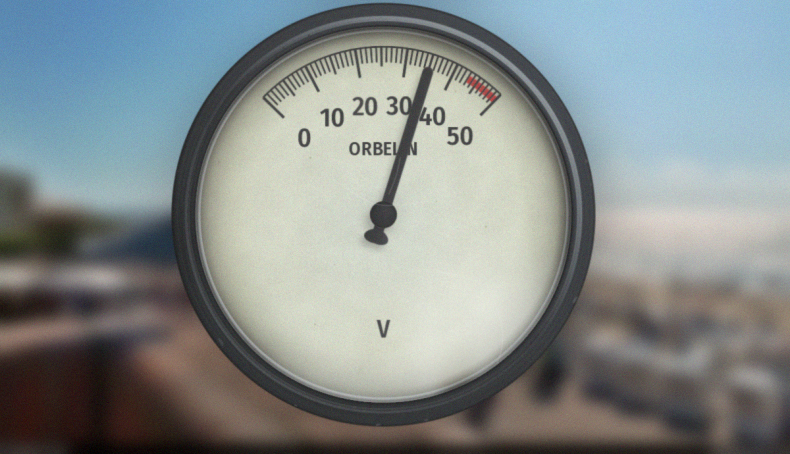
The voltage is {"value": 35, "unit": "V"}
